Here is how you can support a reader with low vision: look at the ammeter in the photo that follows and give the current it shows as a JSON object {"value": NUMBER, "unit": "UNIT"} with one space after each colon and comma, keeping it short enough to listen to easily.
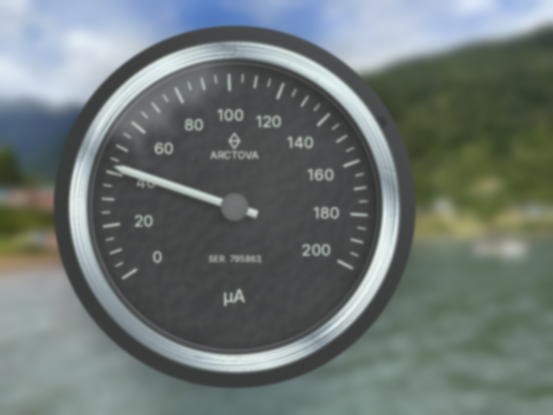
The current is {"value": 42.5, "unit": "µA"}
